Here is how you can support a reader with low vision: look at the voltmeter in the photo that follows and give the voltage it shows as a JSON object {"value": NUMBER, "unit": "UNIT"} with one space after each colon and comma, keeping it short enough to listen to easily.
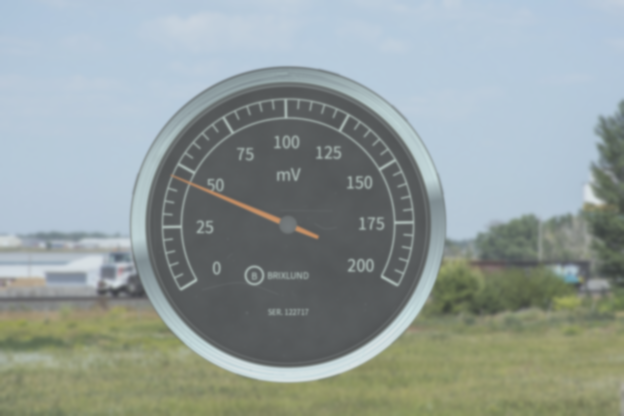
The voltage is {"value": 45, "unit": "mV"}
